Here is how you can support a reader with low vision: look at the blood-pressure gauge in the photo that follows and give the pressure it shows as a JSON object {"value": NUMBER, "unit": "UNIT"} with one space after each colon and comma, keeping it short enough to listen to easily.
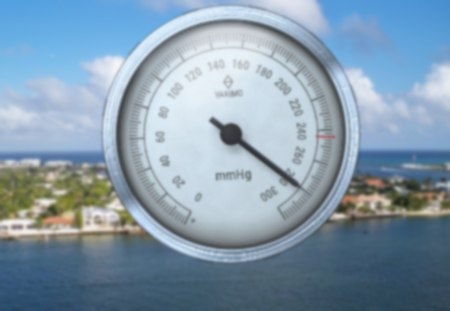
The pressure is {"value": 280, "unit": "mmHg"}
